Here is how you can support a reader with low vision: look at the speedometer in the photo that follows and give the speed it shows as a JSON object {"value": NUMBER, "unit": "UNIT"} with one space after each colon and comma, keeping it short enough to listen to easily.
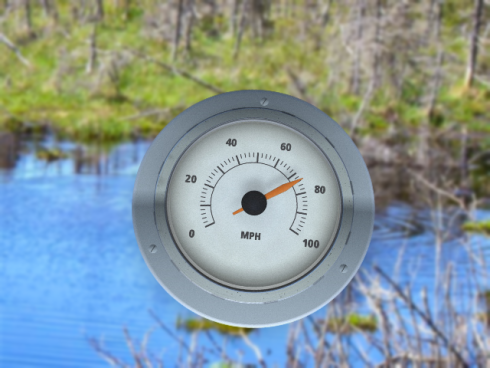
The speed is {"value": 74, "unit": "mph"}
